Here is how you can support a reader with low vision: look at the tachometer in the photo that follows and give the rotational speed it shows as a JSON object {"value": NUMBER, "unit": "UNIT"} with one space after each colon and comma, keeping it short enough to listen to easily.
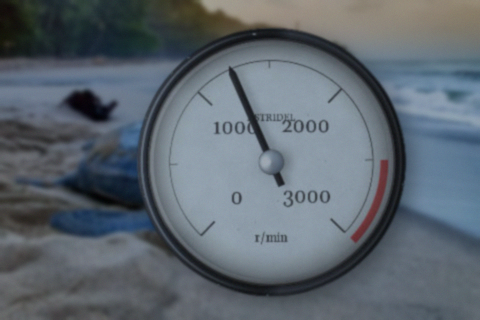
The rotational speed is {"value": 1250, "unit": "rpm"}
